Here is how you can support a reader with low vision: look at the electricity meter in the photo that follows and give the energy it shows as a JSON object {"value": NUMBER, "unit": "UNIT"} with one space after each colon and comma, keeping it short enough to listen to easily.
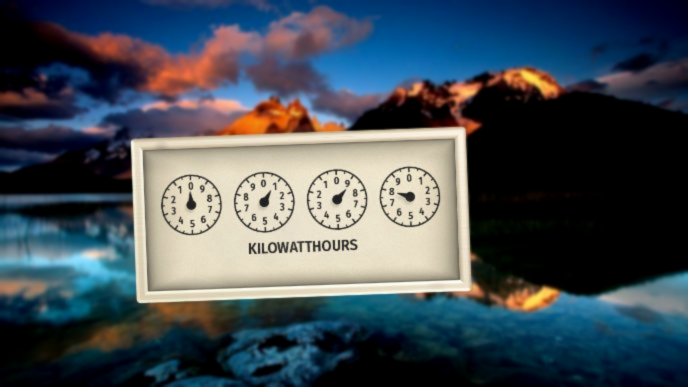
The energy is {"value": 88, "unit": "kWh"}
